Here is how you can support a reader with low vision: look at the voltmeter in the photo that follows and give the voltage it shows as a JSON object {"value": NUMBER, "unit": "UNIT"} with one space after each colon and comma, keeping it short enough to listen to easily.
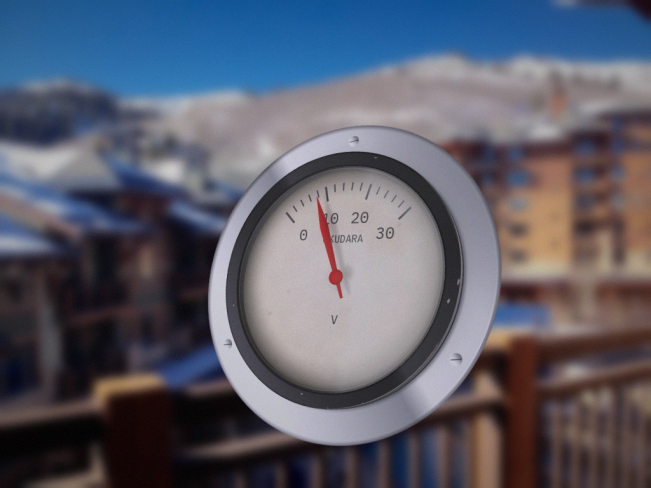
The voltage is {"value": 8, "unit": "V"}
